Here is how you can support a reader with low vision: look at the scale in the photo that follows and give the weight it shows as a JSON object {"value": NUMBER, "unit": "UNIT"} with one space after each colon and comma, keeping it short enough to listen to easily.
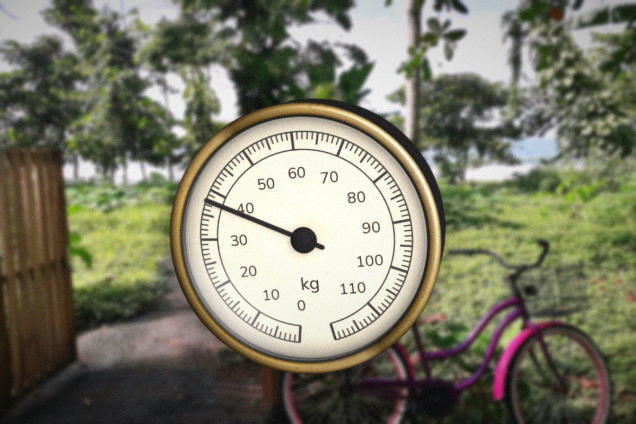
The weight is {"value": 38, "unit": "kg"}
